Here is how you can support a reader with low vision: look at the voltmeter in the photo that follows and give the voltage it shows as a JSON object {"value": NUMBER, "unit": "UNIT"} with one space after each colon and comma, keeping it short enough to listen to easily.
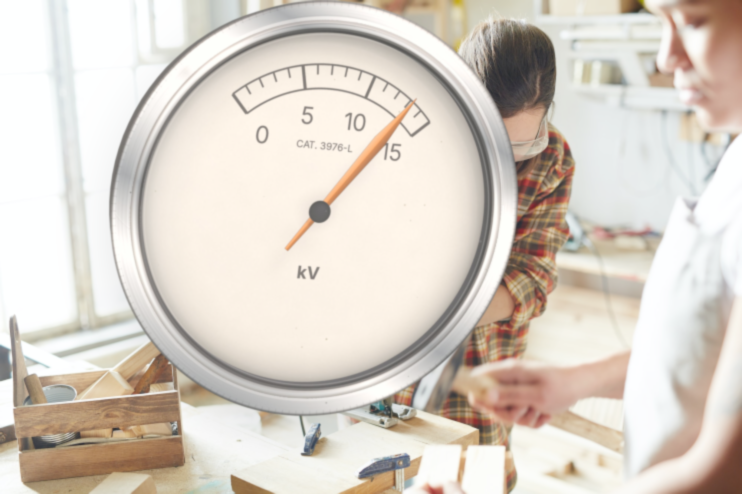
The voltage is {"value": 13, "unit": "kV"}
